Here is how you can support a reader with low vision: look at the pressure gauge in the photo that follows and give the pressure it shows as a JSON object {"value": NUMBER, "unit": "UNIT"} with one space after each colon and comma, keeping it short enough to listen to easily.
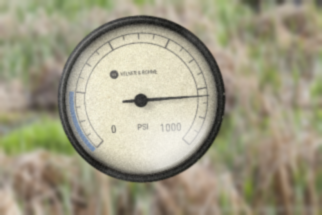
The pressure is {"value": 825, "unit": "psi"}
